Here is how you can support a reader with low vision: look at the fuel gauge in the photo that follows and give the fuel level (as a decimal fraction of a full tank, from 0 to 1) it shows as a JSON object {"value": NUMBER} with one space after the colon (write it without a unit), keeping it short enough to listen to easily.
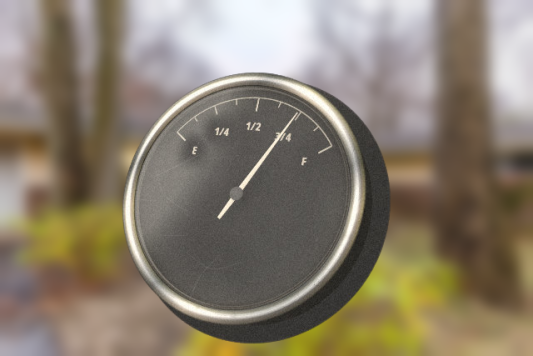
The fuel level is {"value": 0.75}
